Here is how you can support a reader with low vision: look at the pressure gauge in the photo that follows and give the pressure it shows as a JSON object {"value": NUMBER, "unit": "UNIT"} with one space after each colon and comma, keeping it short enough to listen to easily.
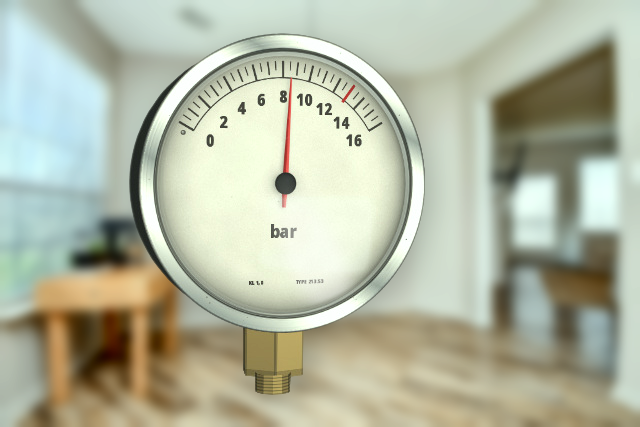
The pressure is {"value": 8.5, "unit": "bar"}
